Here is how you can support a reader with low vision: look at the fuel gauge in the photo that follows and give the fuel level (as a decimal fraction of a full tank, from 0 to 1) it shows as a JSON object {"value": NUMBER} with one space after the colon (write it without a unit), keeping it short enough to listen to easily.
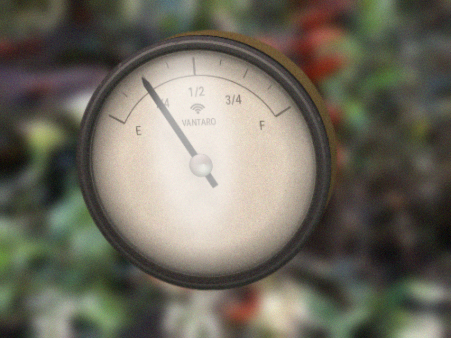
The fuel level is {"value": 0.25}
